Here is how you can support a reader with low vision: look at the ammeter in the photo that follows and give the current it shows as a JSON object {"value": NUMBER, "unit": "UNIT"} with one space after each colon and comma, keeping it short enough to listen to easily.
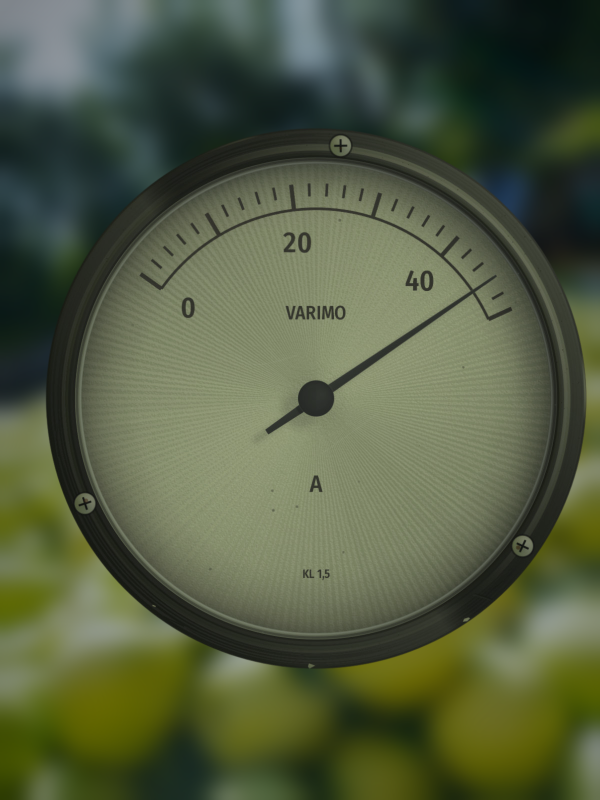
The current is {"value": 46, "unit": "A"}
